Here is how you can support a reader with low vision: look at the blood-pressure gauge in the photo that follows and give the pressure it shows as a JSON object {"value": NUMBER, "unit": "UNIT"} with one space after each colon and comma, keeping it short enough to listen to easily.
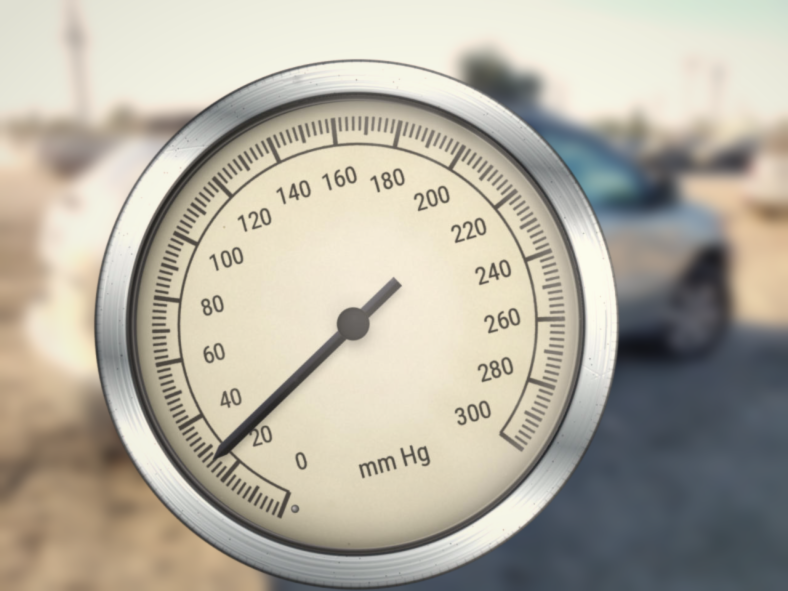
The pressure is {"value": 26, "unit": "mmHg"}
